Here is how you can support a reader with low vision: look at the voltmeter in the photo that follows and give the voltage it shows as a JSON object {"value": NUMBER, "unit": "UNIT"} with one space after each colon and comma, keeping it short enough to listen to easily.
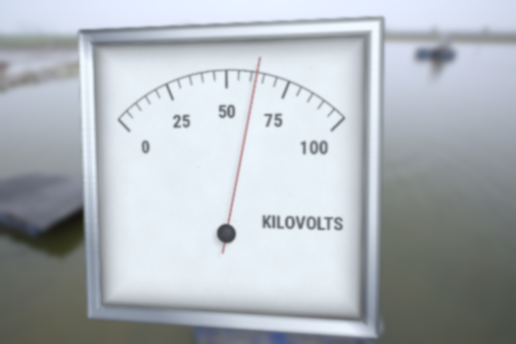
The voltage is {"value": 62.5, "unit": "kV"}
